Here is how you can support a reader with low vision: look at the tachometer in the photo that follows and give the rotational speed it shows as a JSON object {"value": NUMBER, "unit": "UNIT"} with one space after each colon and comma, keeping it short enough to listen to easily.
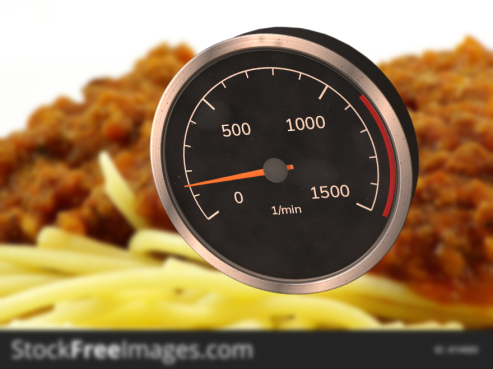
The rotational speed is {"value": 150, "unit": "rpm"}
